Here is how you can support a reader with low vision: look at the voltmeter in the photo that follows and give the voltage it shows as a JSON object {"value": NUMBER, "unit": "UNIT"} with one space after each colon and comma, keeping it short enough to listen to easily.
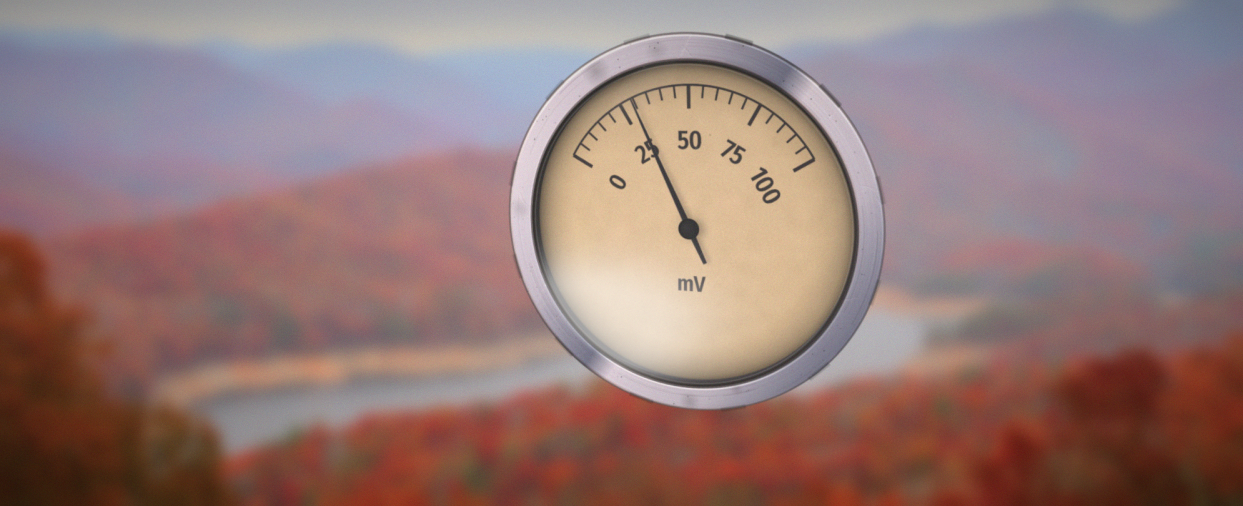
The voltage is {"value": 30, "unit": "mV"}
